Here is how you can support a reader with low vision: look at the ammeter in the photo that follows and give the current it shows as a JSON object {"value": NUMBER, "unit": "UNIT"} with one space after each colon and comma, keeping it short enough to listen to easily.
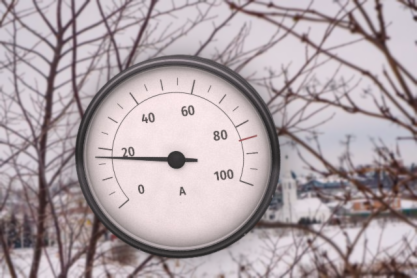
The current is {"value": 17.5, "unit": "A"}
